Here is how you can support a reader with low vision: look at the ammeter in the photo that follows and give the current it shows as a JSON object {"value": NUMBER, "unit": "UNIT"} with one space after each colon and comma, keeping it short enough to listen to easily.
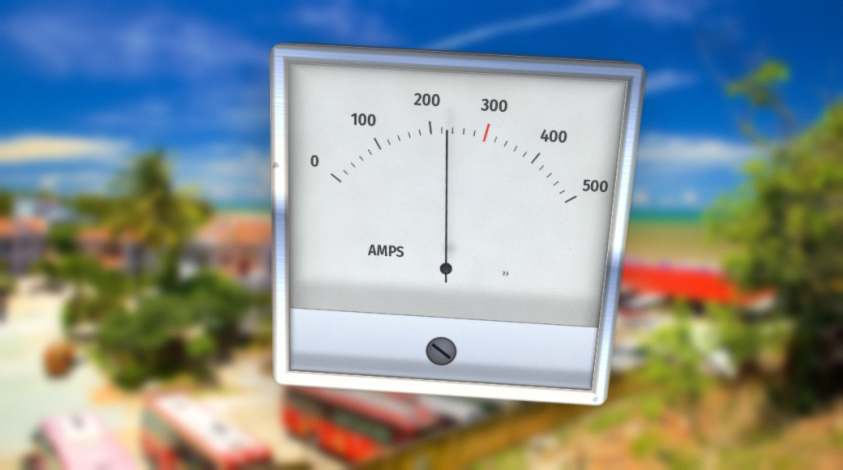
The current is {"value": 230, "unit": "A"}
